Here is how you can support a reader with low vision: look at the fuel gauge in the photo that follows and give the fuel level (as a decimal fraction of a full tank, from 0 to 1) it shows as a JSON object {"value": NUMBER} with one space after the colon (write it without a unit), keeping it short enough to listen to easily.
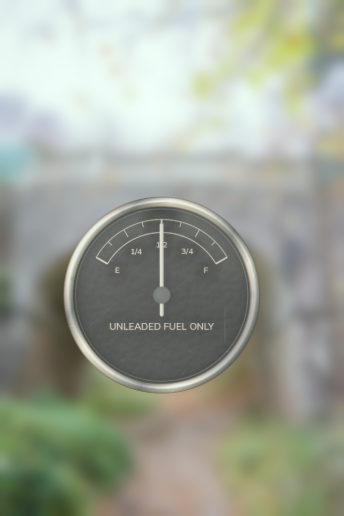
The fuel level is {"value": 0.5}
